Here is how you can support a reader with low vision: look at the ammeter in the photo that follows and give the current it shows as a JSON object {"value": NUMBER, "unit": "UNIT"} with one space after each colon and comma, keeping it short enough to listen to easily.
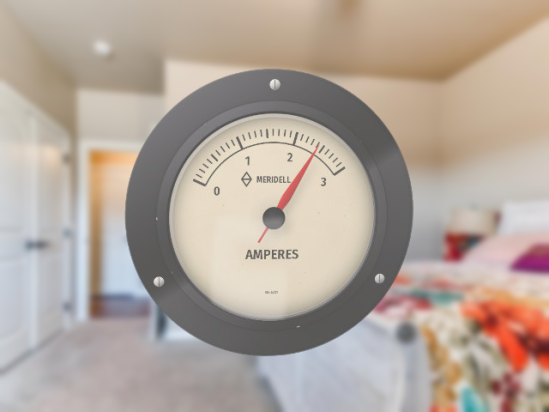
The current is {"value": 2.4, "unit": "A"}
